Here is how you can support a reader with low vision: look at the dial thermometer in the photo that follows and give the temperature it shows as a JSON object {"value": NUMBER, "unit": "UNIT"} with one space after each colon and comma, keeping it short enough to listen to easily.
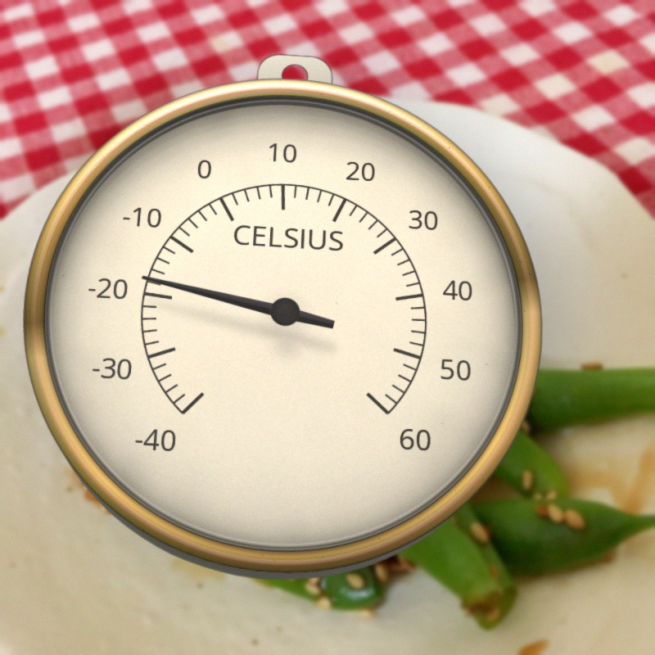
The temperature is {"value": -18, "unit": "°C"}
